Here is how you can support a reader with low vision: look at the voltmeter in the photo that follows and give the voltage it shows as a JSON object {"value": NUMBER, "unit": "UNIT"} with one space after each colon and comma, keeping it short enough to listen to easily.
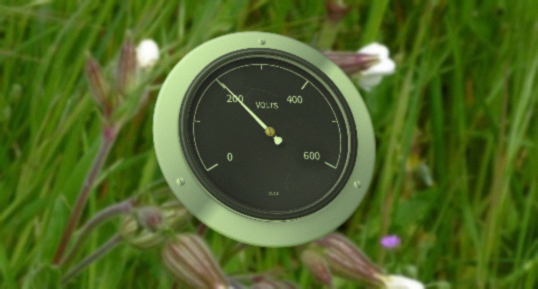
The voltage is {"value": 200, "unit": "V"}
